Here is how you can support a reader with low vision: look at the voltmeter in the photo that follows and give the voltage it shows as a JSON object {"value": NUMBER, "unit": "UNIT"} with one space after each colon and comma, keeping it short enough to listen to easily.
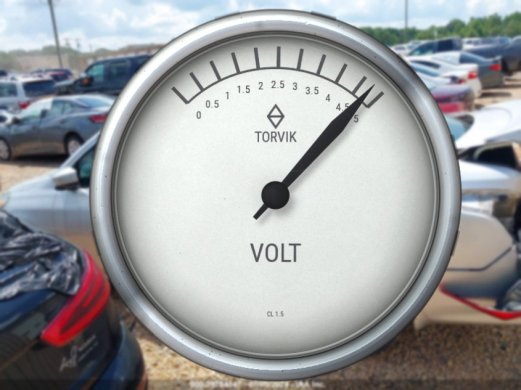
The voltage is {"value": 4.75, "unit": "V"}
